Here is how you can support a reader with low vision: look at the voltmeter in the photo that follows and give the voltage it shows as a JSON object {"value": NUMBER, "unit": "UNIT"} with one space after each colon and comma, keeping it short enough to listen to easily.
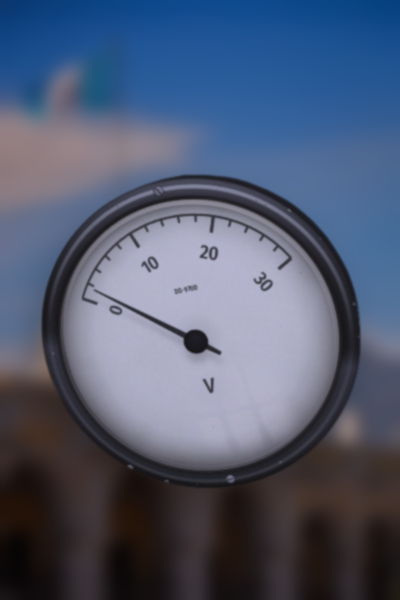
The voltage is {"value": 2, "unit": "V"}
